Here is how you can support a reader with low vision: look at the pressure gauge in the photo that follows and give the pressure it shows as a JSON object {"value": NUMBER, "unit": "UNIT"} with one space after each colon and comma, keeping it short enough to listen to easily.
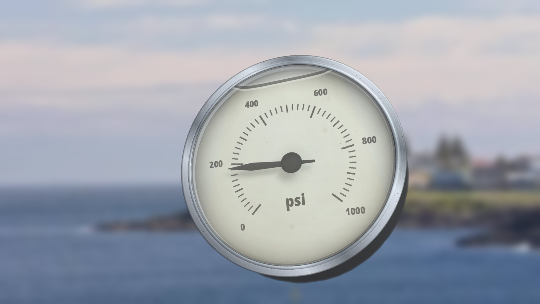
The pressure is {"value": 180, "unit": "psi"}
